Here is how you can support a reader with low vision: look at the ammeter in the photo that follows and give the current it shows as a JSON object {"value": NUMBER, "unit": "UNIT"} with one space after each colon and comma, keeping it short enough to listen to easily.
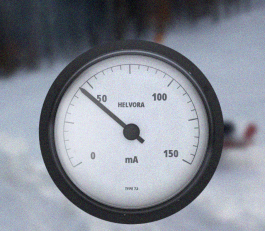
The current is {"value": 45, "unit": "mA"}
